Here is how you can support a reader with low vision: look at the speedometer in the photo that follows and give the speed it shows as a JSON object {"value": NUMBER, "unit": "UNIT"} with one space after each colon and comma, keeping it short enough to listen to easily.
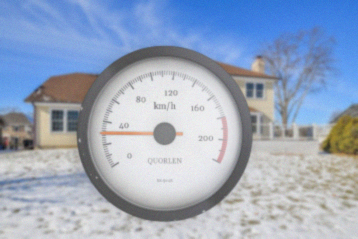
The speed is {"value": 30, "unit": "km/h"}
